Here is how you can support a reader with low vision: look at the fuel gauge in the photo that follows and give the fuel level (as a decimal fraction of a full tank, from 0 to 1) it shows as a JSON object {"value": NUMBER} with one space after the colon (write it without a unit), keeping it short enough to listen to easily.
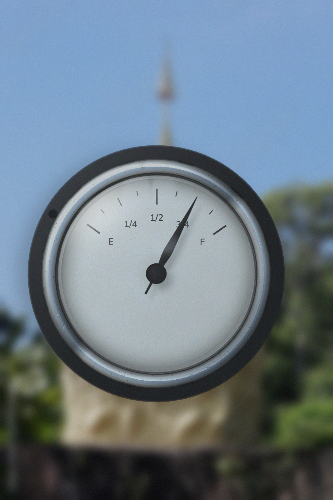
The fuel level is {"value": 0.75}
